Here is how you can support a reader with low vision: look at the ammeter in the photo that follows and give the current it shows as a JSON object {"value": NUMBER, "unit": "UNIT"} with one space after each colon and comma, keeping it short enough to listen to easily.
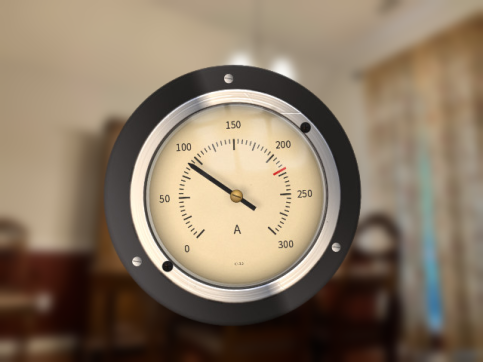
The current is {"value": 90, "unit": "A"}
